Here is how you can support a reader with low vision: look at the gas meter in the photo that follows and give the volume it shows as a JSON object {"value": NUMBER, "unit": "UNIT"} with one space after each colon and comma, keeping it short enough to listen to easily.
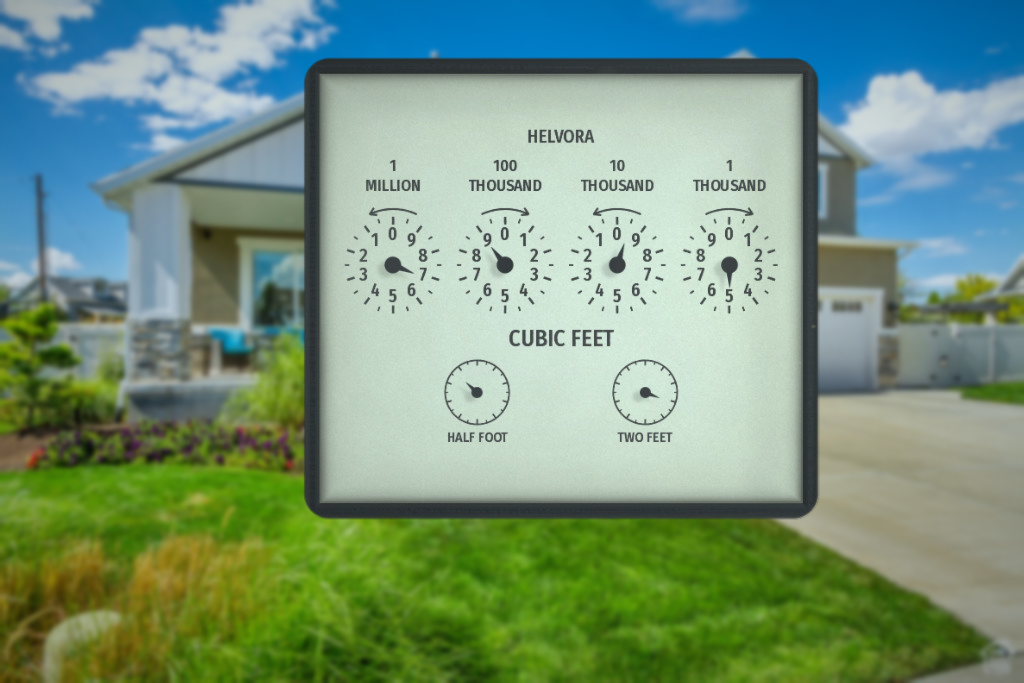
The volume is {"value": 689500, "unit": "ft³"}
